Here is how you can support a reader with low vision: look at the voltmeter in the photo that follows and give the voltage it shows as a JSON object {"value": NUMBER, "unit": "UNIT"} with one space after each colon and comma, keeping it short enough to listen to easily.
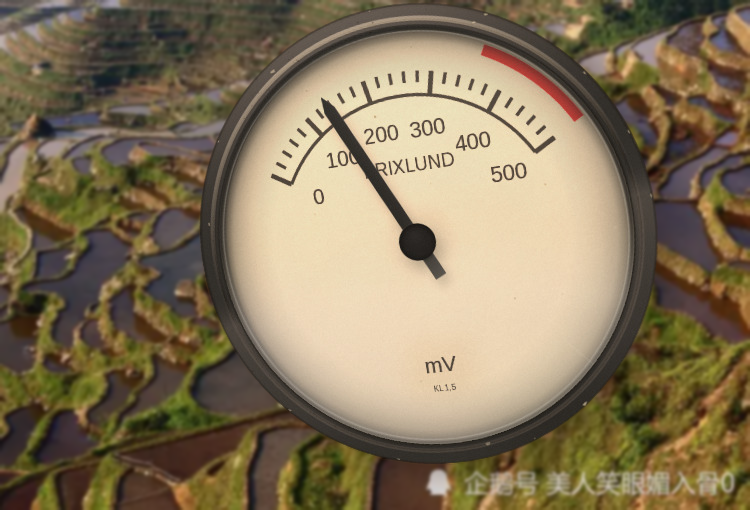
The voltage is {"value": 140, "unit": "mV"}
